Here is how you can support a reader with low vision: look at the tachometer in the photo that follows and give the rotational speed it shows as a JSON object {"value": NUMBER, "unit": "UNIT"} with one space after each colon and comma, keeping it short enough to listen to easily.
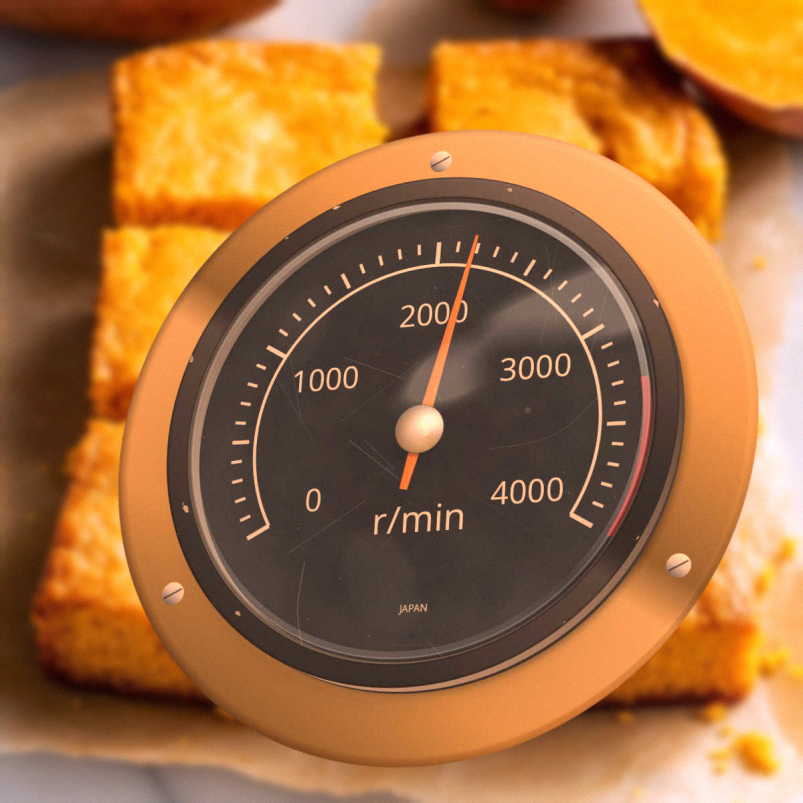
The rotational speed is {"value": 2200, "unit": "rpm"}
